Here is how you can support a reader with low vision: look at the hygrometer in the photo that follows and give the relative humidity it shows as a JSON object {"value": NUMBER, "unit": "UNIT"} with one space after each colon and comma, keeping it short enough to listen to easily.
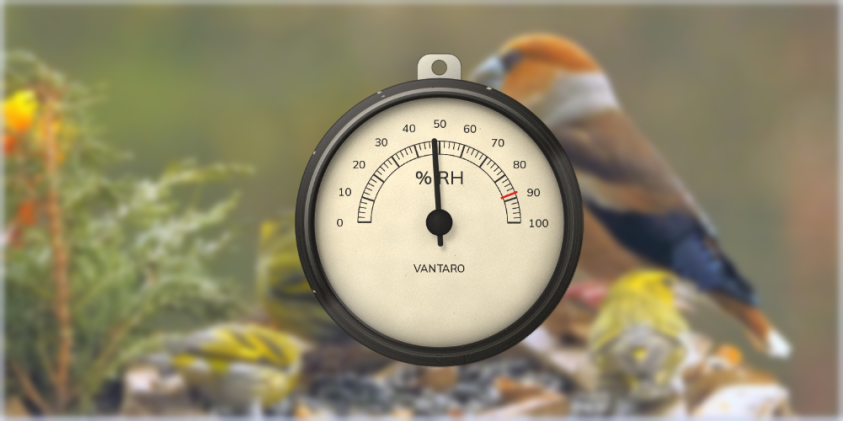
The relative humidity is {"value": 48, "unit": "%"}
